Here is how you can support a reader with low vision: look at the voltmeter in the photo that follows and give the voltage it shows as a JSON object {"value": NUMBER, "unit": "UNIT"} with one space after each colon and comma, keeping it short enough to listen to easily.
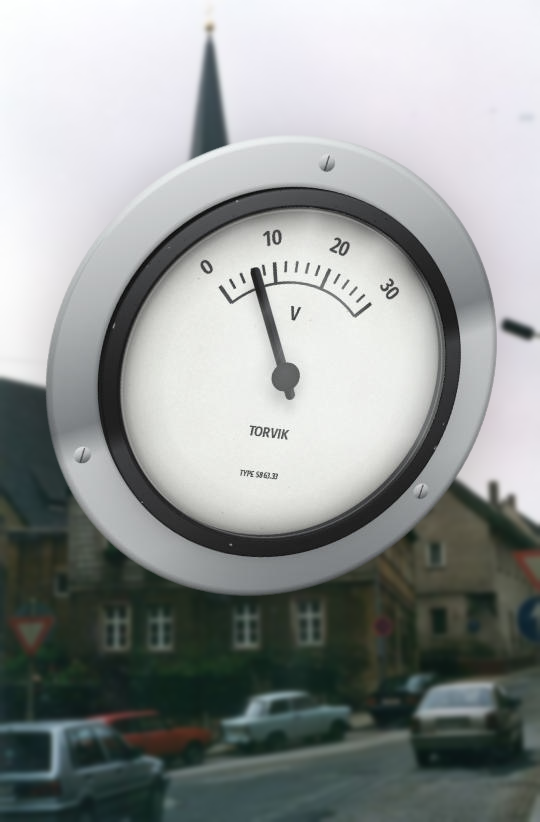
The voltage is {"value": 6, "unit": "V"}
